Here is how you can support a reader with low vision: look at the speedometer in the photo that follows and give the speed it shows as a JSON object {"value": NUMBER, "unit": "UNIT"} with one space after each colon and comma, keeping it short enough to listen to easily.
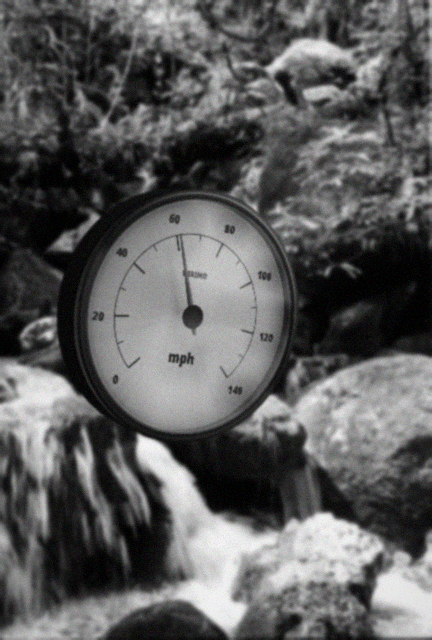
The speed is {"value": 60, "unit": "mph"}
